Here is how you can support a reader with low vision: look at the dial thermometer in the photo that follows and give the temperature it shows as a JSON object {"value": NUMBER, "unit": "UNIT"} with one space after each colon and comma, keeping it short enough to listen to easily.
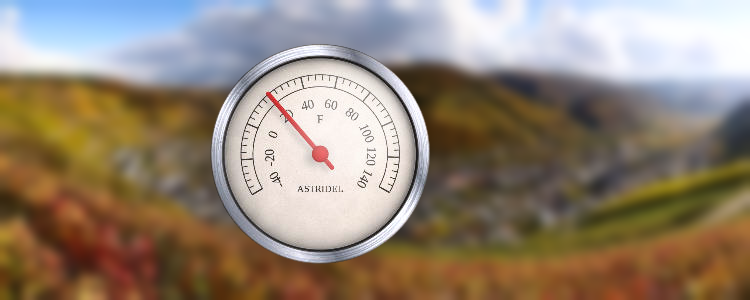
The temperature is {"value": 20, "unit": "°F"}
